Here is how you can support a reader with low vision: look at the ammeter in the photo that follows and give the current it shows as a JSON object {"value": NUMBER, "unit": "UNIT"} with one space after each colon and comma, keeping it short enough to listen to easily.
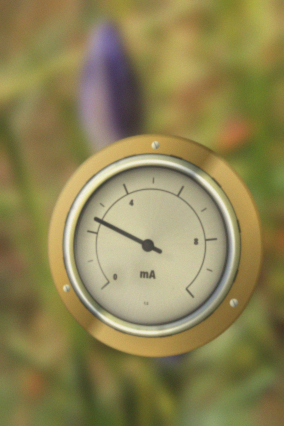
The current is {"value": 2.5, "unit": "mA"}
